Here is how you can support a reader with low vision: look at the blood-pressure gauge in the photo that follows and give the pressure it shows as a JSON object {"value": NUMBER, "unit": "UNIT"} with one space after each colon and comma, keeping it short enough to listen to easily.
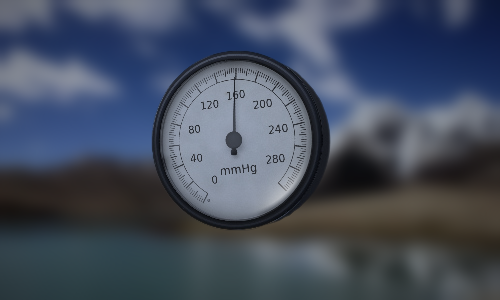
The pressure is {"value": 160, "unit": "mmHg"}
